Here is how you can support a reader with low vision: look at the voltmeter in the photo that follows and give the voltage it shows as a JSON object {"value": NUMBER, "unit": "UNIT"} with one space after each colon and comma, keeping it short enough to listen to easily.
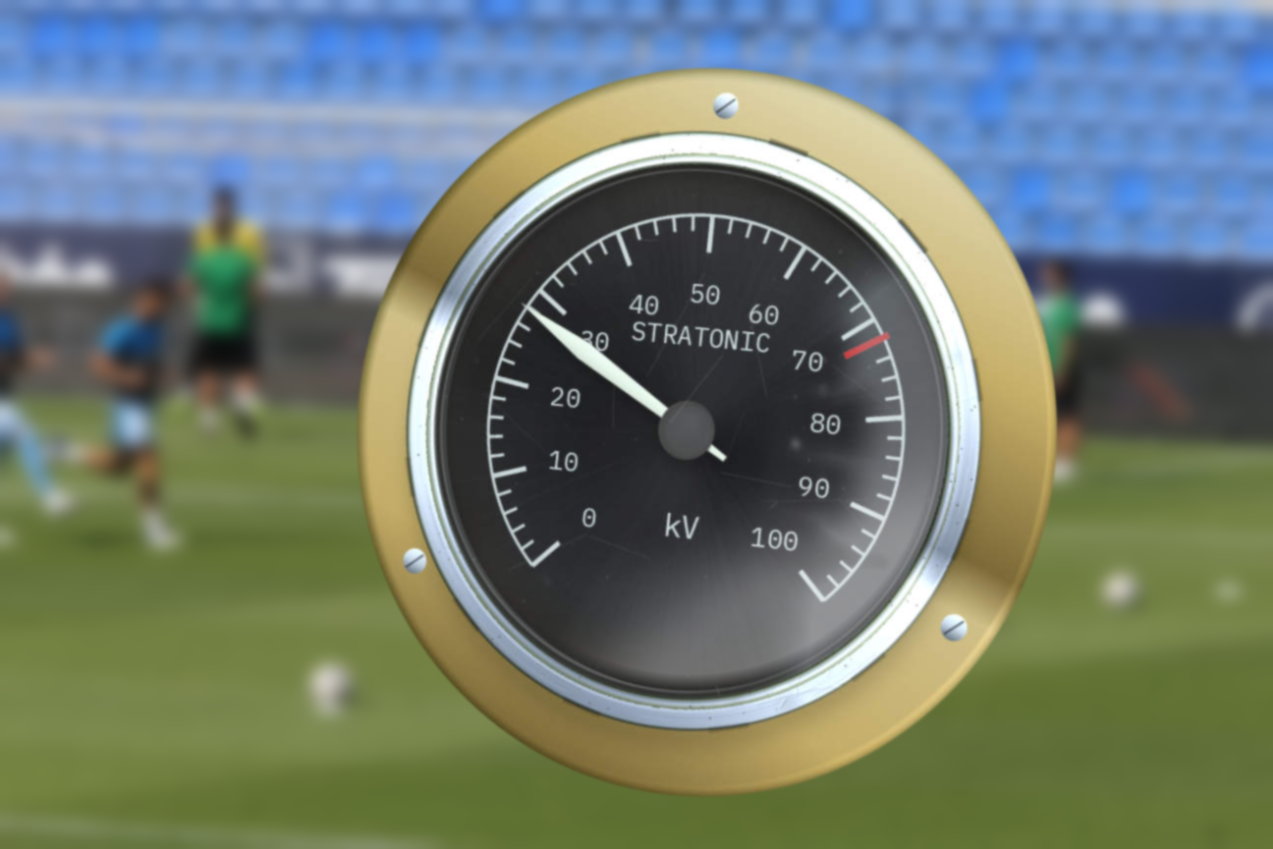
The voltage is {"value": 28, "unit": "kV"}
